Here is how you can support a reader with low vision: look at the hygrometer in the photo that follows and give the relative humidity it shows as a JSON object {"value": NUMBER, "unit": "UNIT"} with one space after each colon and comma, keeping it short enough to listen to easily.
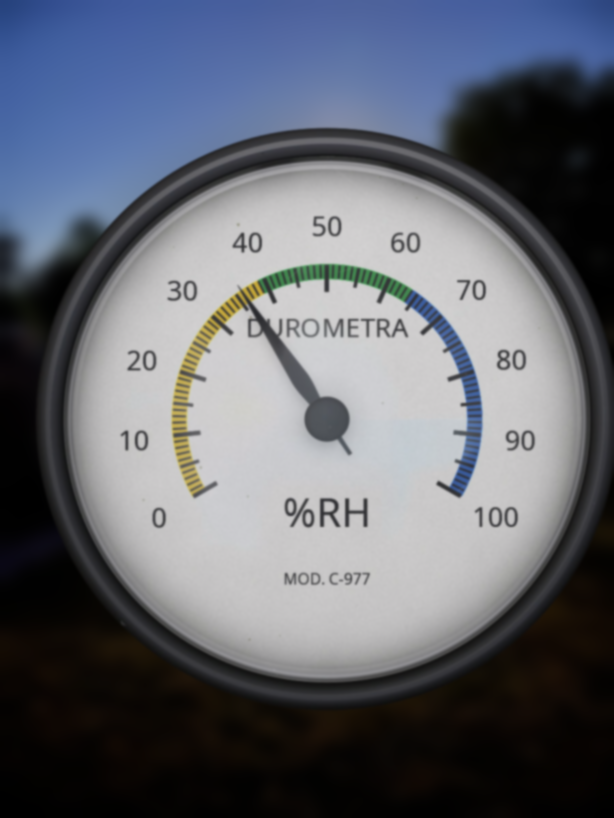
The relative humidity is {"value": 36, "unit": "%"}
